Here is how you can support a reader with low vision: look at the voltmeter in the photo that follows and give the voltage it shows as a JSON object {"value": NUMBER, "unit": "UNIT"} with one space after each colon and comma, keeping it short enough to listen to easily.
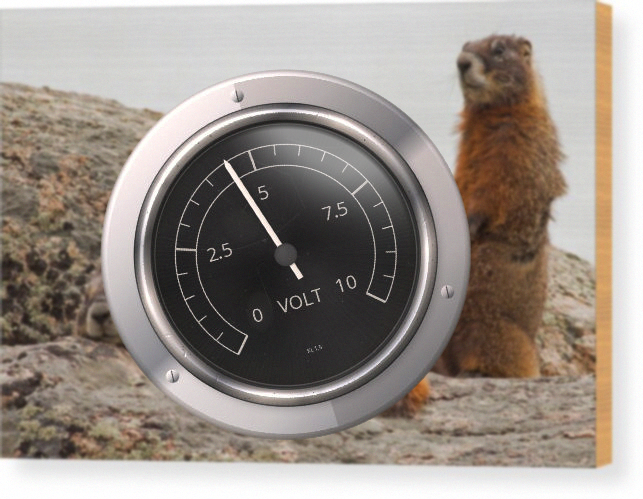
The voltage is {"value": 4.5, "unit": "V"}
